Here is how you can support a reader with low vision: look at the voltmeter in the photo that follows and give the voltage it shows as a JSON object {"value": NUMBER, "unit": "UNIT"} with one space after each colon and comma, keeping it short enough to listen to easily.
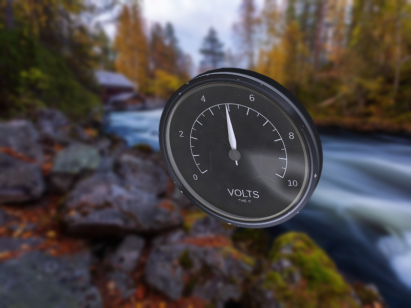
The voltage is {"value": 5, "unit": "V"}
